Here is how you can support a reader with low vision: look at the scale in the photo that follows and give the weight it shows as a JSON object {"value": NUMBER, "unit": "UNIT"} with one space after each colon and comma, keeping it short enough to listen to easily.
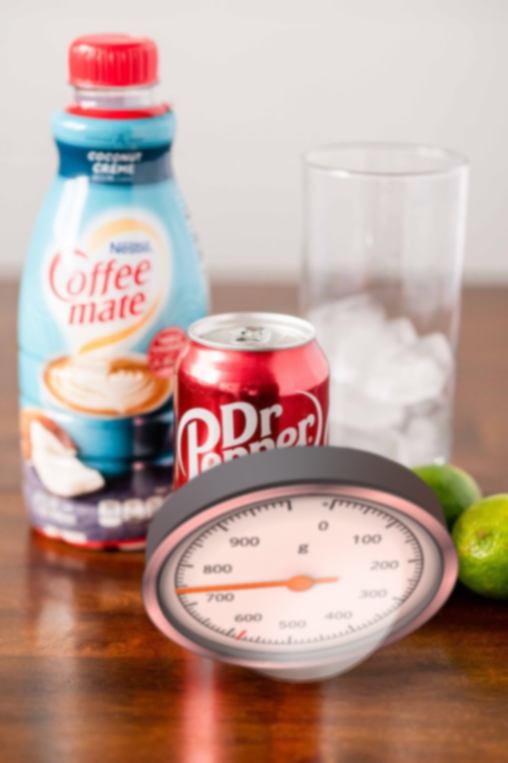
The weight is {"value": 750, "unit": "g"}
